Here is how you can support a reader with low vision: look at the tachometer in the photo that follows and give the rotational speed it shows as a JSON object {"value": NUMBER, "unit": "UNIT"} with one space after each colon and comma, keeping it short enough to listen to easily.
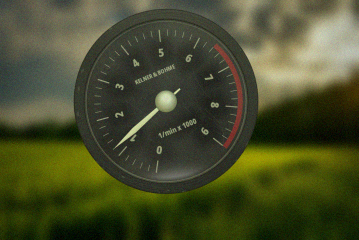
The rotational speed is {"value": 1200, "unit": "rpm"}
